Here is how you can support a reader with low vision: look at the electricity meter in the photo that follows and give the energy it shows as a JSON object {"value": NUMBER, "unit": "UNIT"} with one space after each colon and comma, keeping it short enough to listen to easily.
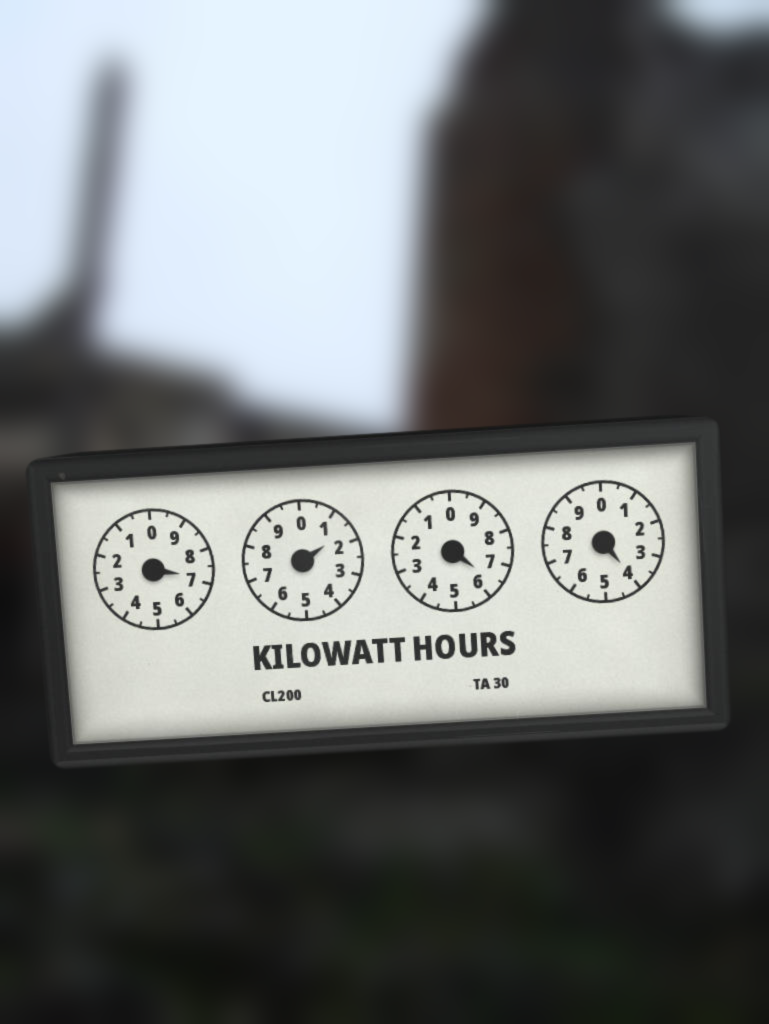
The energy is {"value": 7164, "unit": "kWh"}
